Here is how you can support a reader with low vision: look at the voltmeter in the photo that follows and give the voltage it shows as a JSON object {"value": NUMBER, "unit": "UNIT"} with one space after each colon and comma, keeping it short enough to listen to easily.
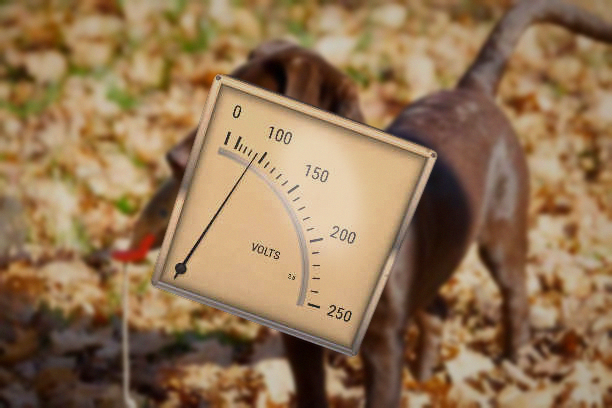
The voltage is {"value": 90, "unit": "V"}
